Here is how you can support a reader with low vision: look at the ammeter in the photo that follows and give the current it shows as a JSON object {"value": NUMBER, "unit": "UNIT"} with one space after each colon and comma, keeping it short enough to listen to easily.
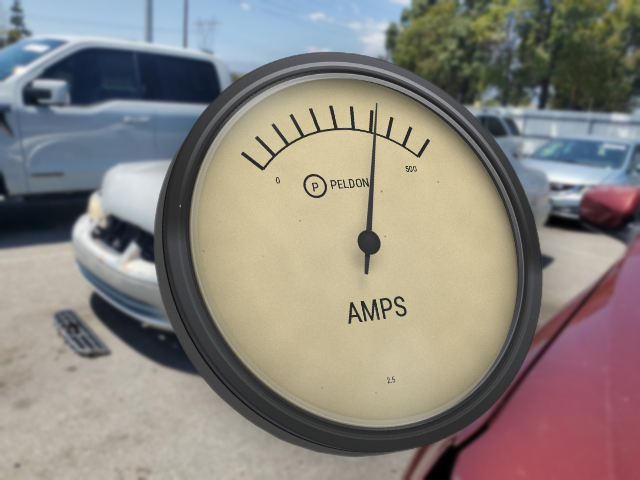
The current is {"value": 350, "unit": "A"}
